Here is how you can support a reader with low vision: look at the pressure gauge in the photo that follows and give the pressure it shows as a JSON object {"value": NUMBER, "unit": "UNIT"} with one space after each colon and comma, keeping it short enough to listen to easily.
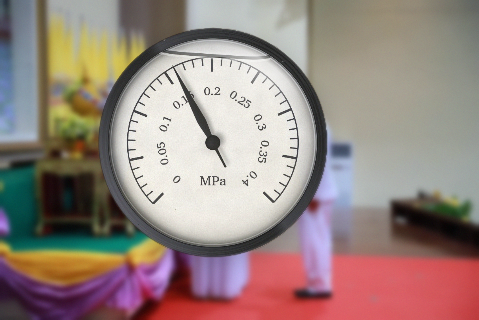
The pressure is {"value": 0.16, "unit": "MPa"}
